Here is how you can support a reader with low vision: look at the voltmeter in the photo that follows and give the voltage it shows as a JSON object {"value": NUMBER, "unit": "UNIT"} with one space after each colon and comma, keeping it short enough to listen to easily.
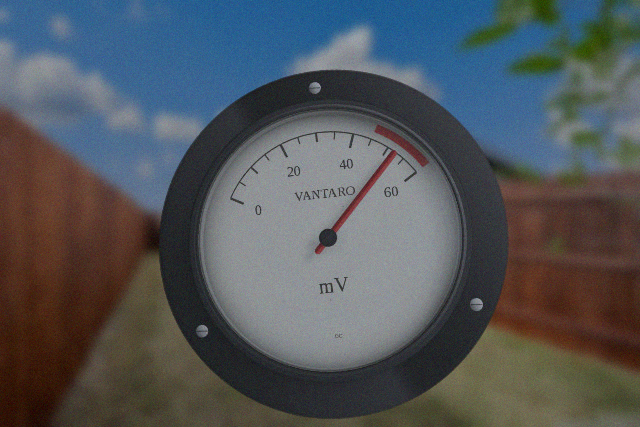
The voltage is {"value": 52.5, "unit": "mV"}
